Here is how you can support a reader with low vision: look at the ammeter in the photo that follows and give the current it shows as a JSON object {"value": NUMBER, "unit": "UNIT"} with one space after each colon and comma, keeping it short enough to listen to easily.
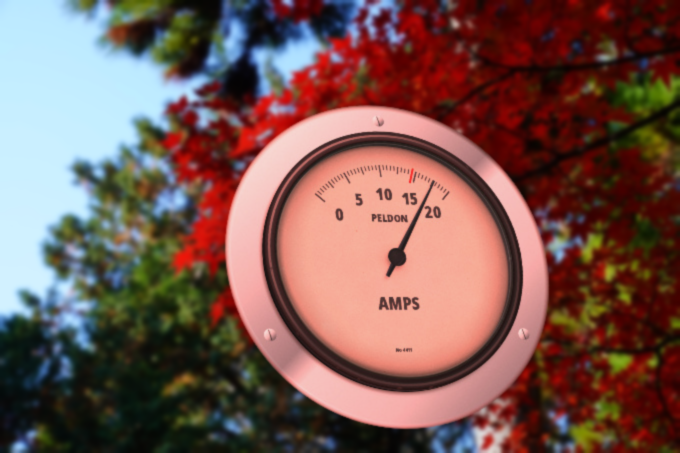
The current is {"value": 17.5, "unit": "A"}
